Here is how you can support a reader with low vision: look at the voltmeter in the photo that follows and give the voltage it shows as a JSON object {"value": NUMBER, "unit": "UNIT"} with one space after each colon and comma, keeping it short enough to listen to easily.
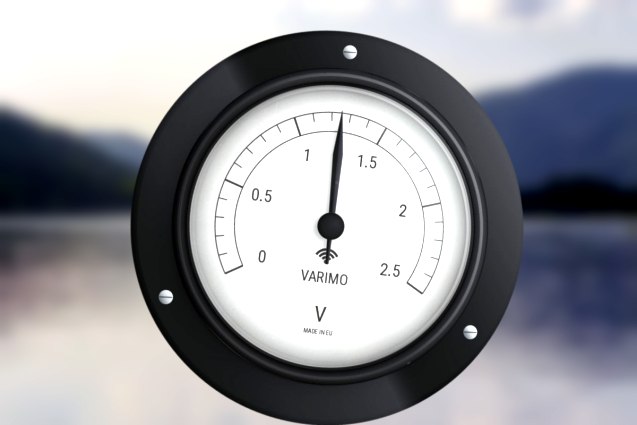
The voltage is {"value": 1.25, "unit": "V"}
